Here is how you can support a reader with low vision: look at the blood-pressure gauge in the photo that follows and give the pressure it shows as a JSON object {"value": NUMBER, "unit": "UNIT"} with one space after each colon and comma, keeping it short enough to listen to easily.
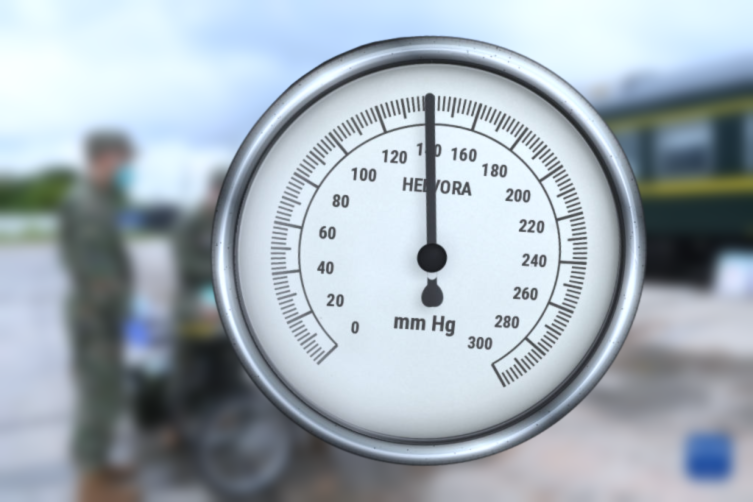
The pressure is {"value": 140, "unit": "mmHg"}
